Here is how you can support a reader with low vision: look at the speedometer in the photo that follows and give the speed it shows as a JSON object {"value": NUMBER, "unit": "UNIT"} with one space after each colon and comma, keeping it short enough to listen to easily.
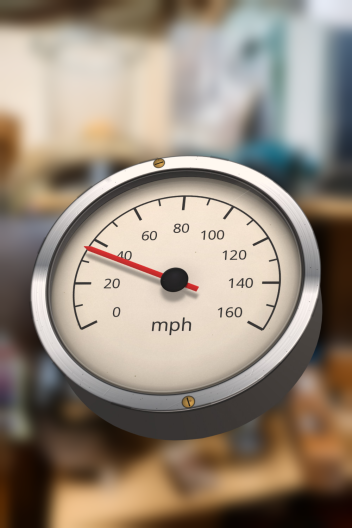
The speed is {"value": 35, "unit": "mph"}
